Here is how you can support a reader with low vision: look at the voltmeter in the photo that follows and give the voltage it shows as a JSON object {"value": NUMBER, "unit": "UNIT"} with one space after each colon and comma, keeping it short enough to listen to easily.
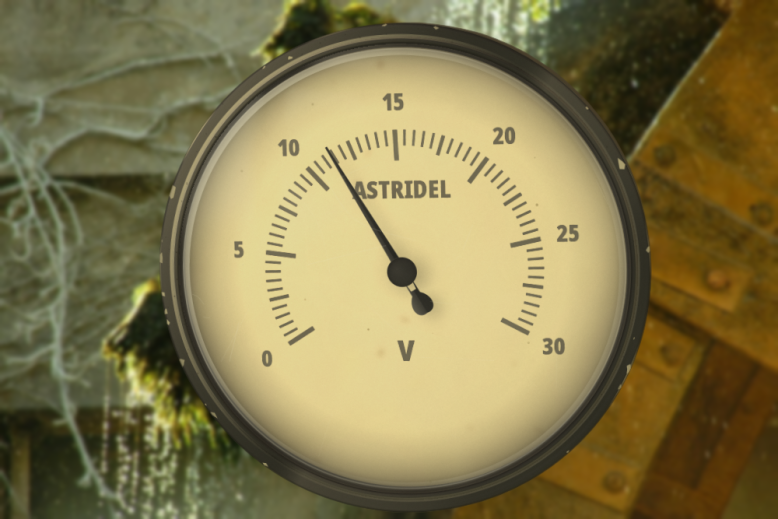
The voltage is {"value": 11.5, "unit": "V"}
